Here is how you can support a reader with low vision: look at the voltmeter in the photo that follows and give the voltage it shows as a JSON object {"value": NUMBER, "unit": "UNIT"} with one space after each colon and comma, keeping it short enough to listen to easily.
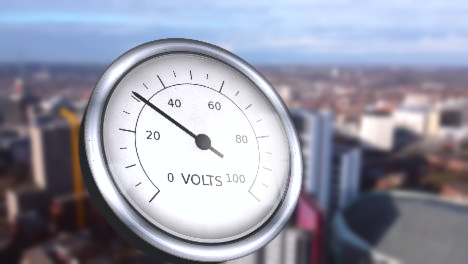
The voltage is {"value": 30, "unit": "V"}
